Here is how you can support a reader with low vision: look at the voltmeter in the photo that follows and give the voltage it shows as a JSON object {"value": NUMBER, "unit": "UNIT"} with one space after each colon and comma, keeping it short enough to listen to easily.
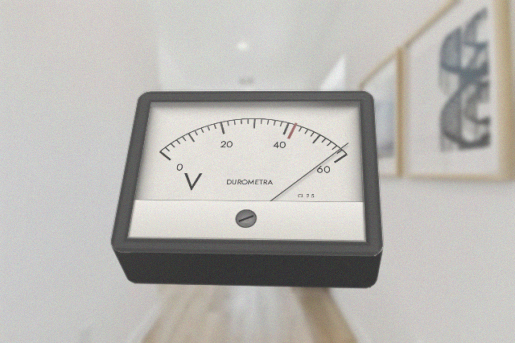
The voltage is {"value": 58, "unit": "V"}
